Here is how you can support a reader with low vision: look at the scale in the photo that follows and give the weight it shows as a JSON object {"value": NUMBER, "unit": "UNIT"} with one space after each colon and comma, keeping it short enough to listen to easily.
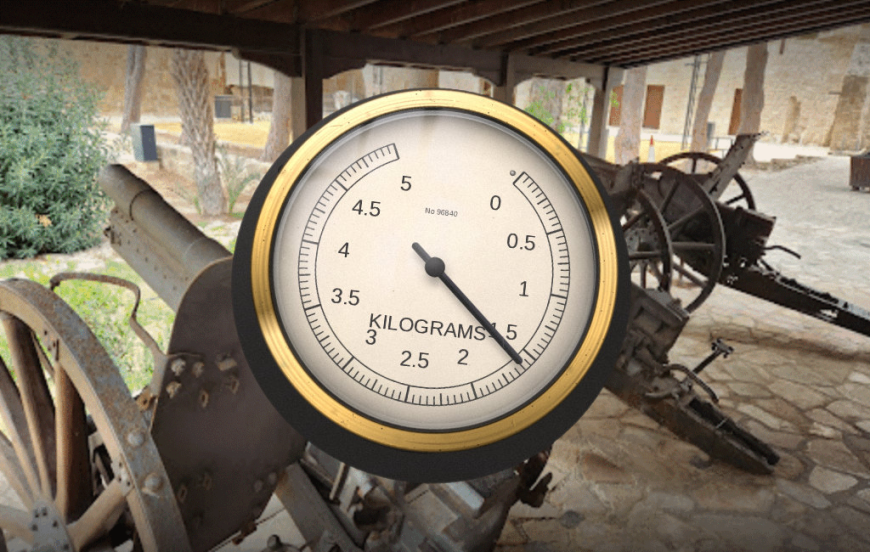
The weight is {"value": 1.6, "unit": "kg"}
